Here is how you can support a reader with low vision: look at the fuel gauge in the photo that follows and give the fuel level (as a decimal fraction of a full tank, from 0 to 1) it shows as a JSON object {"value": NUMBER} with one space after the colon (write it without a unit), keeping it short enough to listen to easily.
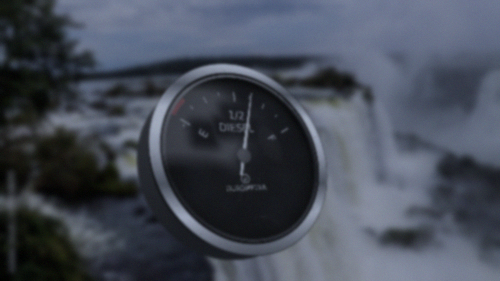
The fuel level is {"value": 0.625}
